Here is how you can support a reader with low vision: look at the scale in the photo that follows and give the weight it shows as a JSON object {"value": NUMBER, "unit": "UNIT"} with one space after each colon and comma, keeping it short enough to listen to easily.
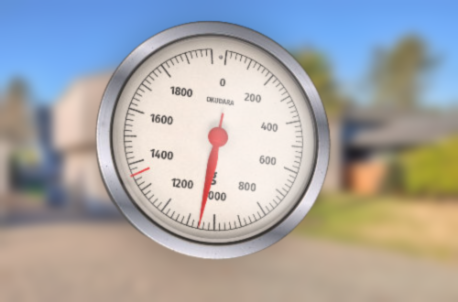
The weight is {"value": 1060, "unit": "g"}
